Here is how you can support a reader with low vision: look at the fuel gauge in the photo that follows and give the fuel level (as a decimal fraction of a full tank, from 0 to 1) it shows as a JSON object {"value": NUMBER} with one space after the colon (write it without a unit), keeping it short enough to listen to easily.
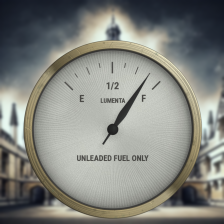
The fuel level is {"value": 0.875}
